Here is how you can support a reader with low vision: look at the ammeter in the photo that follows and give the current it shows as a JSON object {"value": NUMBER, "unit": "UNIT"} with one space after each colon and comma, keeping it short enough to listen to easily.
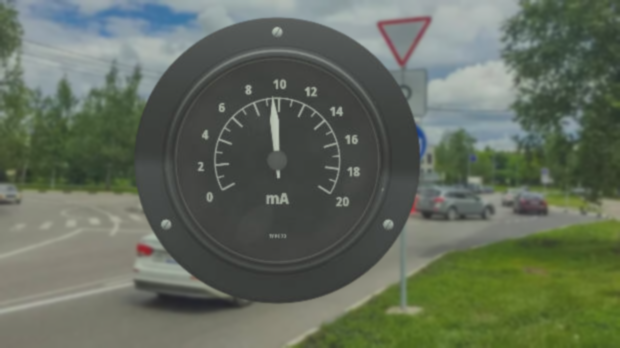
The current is {"value": 9.5, "unit": "mA"}
